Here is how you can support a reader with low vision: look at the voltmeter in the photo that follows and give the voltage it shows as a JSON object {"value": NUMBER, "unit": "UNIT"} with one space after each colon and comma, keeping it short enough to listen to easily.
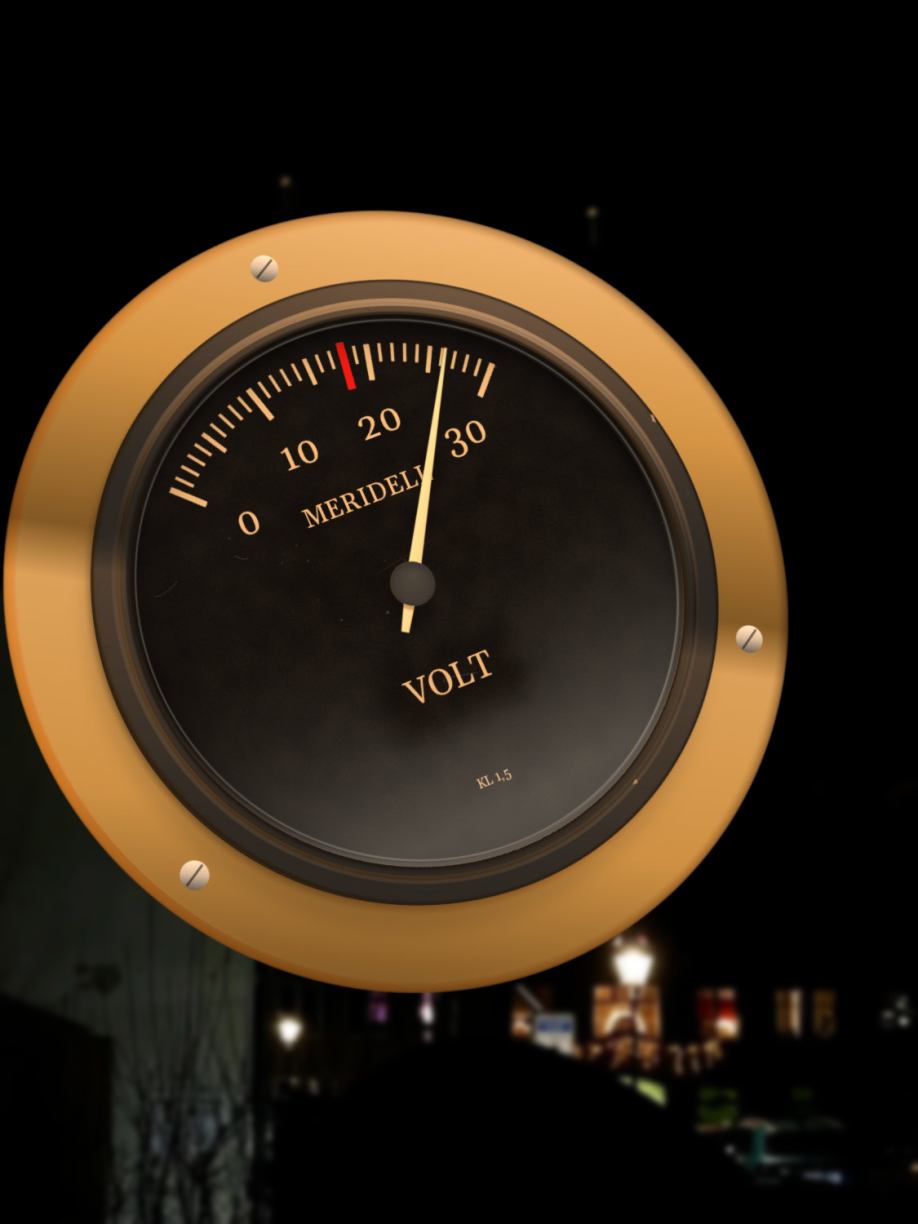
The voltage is {"value": 26, "unit": "V"}
